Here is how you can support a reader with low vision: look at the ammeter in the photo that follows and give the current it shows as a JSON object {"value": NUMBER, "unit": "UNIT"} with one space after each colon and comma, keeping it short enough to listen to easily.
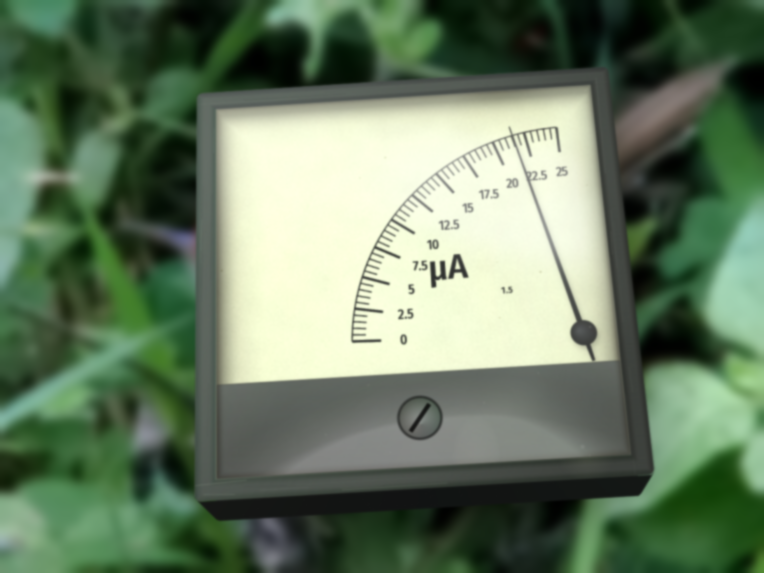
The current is {"value": 21.5, "unit": "µA"}
